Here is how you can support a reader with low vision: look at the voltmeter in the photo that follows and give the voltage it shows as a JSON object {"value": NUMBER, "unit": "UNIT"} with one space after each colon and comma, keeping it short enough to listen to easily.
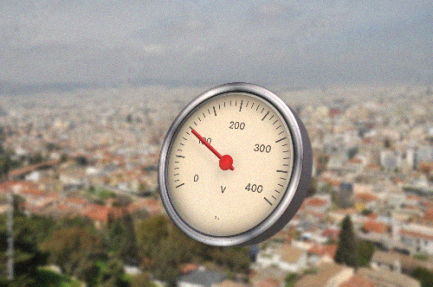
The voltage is {"value": 100, "unit": "V"}
